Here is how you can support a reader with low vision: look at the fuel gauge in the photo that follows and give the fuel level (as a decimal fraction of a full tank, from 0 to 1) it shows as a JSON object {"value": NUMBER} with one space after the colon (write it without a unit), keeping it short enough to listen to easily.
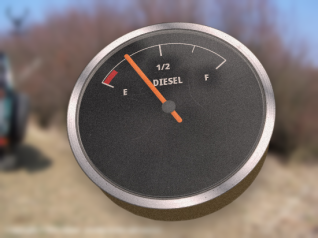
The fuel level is {"value": 0.25}
